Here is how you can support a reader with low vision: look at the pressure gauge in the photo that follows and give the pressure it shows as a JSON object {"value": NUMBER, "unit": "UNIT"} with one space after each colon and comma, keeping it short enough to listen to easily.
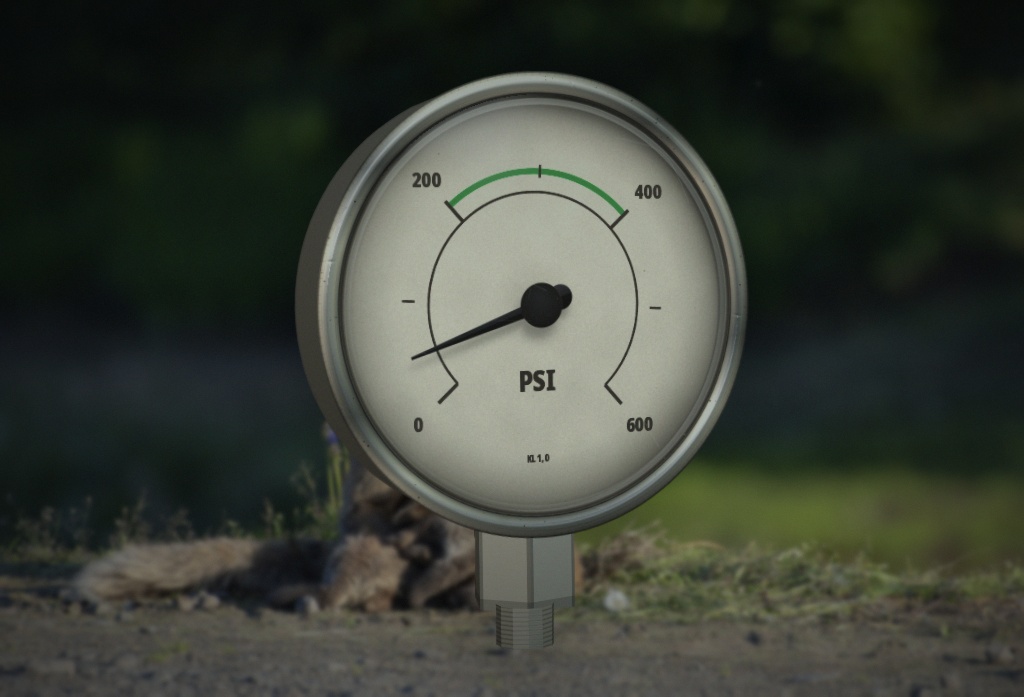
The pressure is {"value": 50, "unit": "psi"}
